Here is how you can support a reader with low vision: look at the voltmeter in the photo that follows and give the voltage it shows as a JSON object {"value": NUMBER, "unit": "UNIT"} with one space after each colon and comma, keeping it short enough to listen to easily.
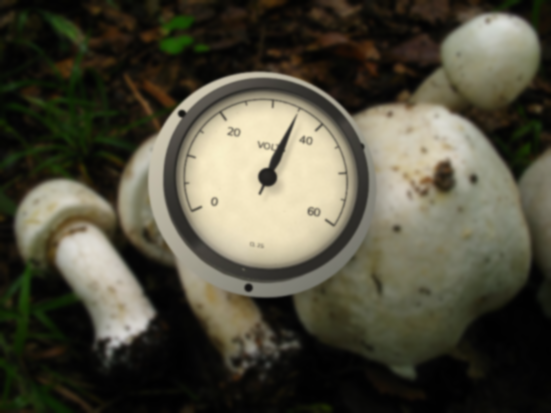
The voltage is {"value": 35, "unit": "V"}
